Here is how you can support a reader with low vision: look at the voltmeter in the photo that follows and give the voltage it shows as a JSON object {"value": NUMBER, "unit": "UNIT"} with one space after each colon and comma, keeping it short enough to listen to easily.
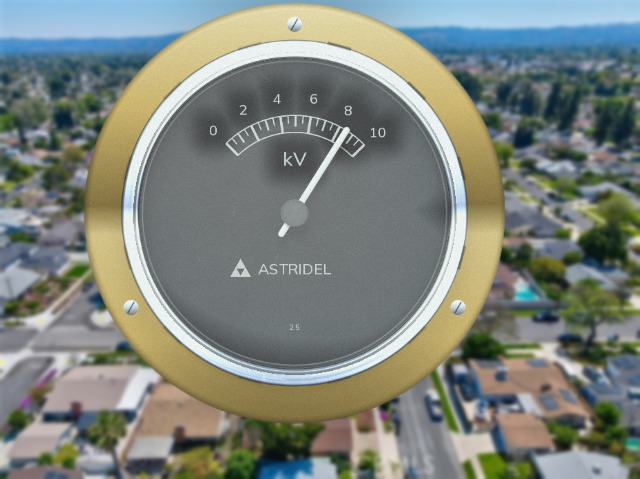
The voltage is {"value": 8.5, "unit": "kV"}
